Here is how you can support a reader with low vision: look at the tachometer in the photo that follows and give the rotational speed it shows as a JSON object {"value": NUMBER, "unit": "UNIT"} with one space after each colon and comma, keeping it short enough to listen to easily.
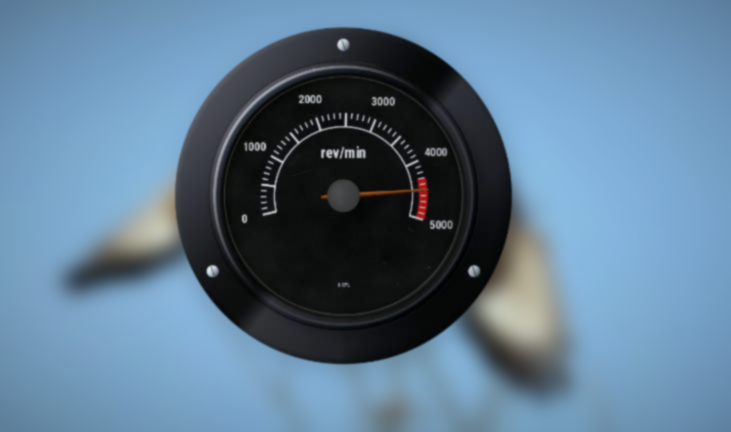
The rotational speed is {"value": 4500, "unit": "rpm"}
